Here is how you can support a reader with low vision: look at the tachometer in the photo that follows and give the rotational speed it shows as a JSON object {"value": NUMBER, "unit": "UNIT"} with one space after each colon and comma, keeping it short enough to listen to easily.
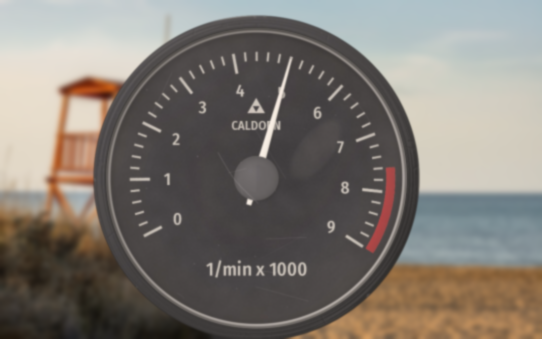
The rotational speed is {"value": 5000, "unit": "rpm"}
